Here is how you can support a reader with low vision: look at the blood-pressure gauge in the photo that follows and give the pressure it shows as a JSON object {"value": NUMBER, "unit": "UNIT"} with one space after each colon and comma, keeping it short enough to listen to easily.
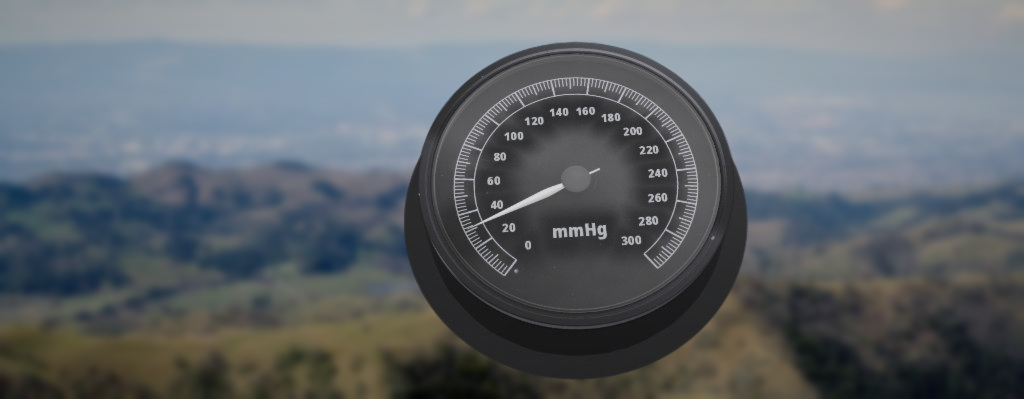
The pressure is {"value": 30, "unit": "mmHg"}
